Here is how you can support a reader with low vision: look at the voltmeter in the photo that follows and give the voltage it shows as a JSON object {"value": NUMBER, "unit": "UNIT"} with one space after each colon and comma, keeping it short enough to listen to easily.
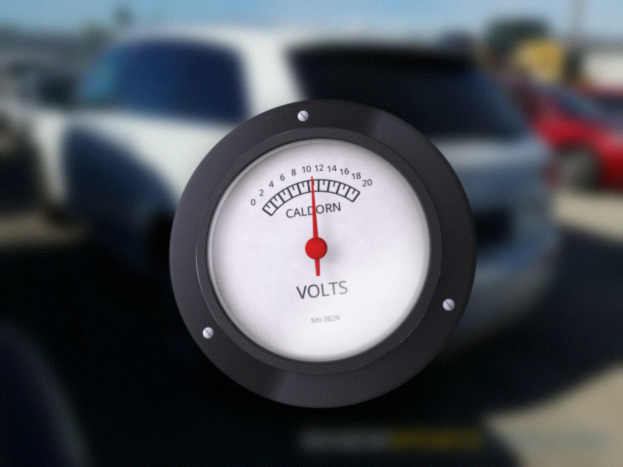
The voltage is {"value": 11, "unit": "V"}
